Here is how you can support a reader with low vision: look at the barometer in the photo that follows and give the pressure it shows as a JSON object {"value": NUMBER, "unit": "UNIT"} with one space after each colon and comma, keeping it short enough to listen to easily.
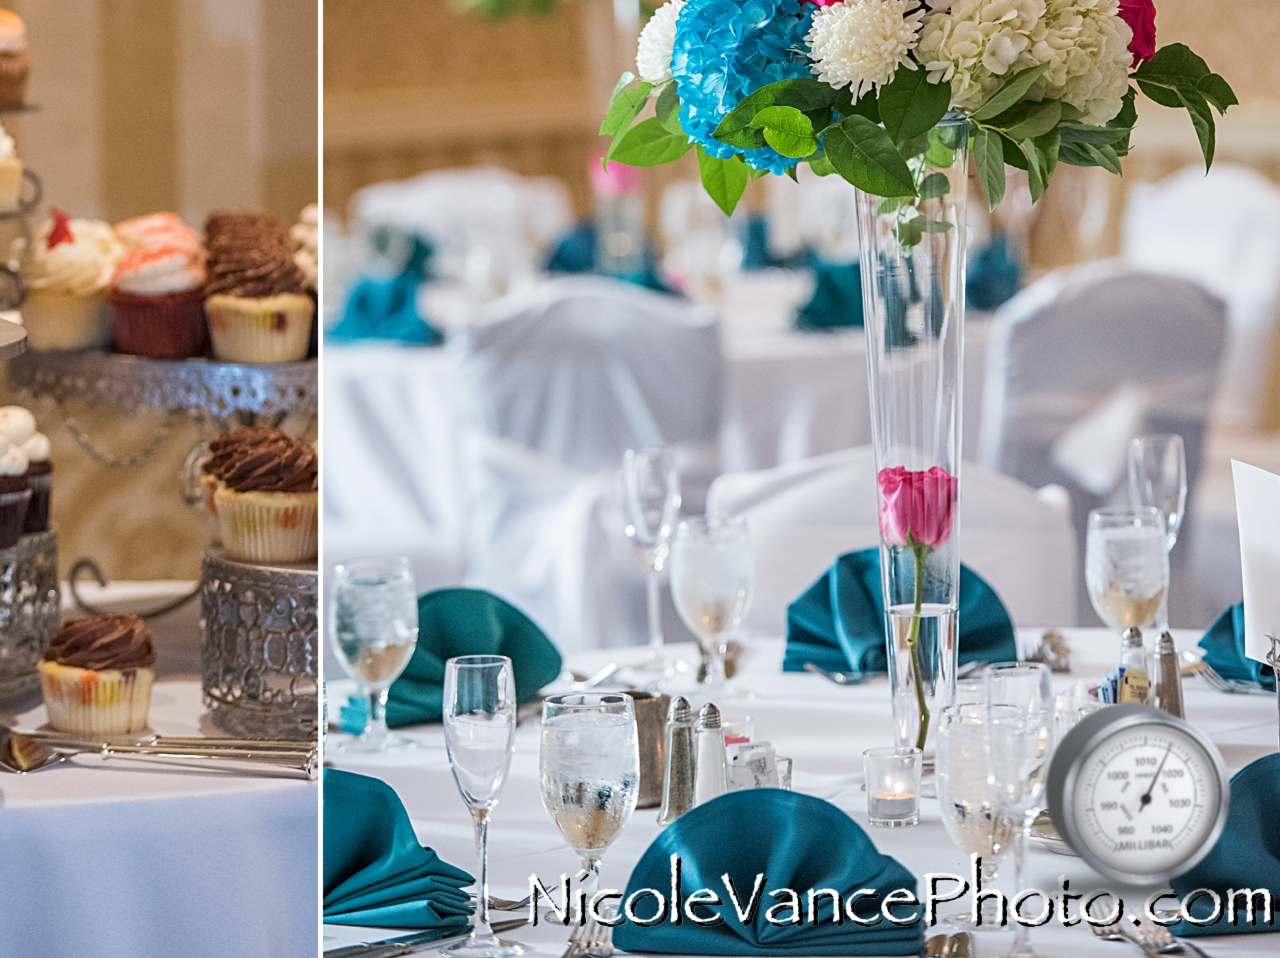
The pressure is {"value": 1015, "unit": "mbar"}
